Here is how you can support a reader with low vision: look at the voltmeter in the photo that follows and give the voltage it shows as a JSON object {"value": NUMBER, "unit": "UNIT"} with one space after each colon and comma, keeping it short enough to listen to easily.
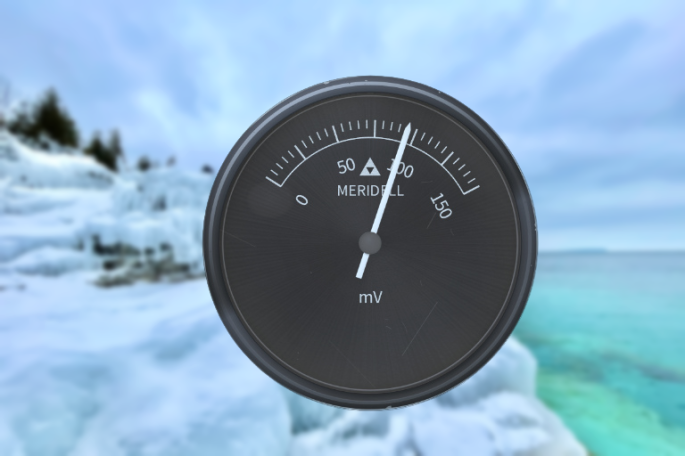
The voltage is {"value": 95, "unit": "mV"}
